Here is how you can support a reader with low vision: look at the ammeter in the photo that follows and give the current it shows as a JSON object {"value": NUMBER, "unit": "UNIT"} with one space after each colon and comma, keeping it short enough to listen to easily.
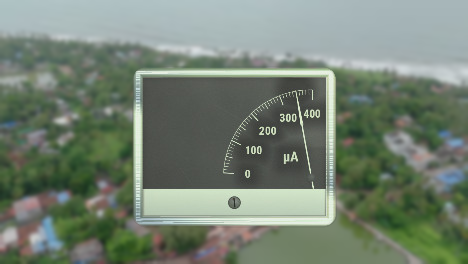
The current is {"value": 350, "unit": "µA"}
